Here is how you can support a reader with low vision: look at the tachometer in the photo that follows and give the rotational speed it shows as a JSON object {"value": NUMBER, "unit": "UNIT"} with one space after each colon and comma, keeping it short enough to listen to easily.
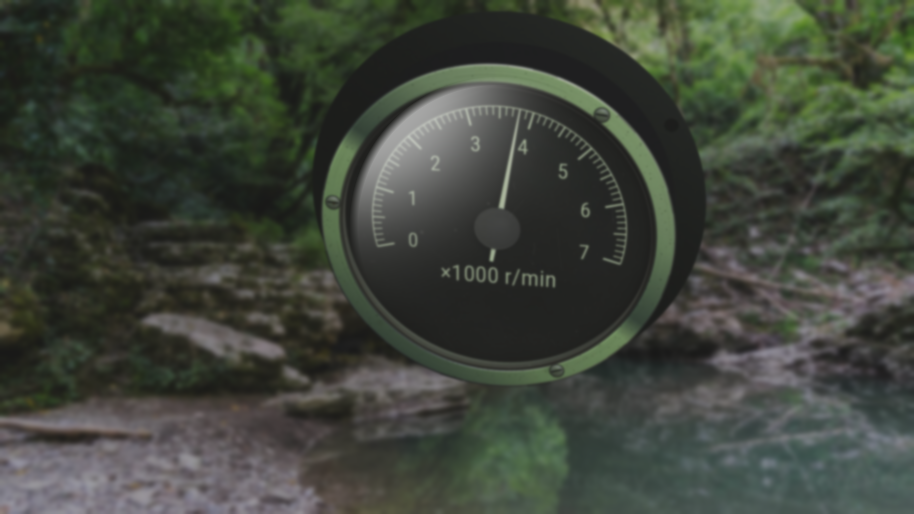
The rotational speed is {"value": 3800, "unit": "rpm"}
